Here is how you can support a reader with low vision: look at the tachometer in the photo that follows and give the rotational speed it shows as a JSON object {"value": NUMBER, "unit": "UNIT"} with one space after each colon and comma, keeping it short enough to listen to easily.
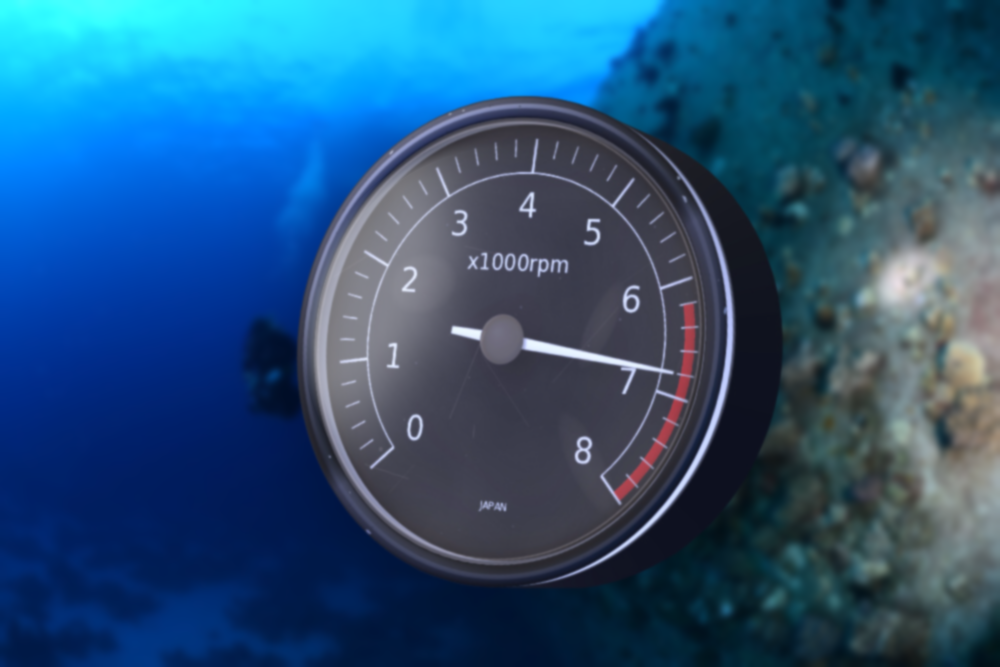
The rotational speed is {"value": 6800, "unit": "rpm"}
